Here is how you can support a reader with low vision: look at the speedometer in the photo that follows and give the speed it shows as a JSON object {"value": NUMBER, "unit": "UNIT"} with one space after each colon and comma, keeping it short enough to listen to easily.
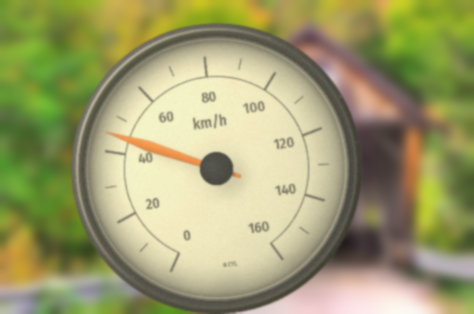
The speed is {"value": 45, "unit": "km/h"}
